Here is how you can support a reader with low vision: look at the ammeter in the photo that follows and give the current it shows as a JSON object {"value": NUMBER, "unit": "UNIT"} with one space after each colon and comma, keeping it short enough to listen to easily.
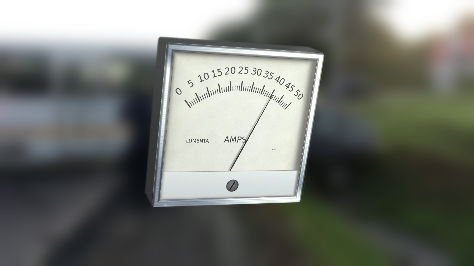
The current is {"value": 40, "unit": "A"}
